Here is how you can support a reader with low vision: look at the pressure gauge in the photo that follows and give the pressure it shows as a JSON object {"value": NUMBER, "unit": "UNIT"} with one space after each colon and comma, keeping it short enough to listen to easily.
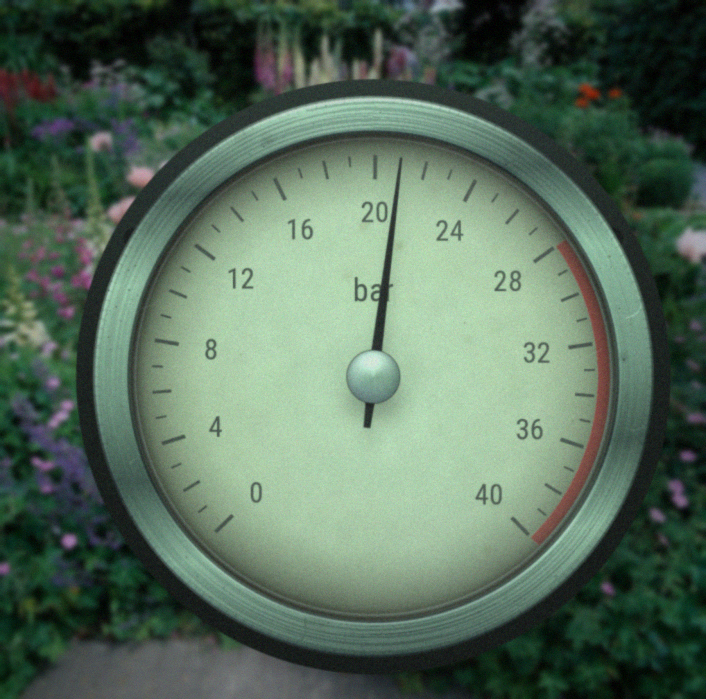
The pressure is {"value": 21, "unit": "bar"}
